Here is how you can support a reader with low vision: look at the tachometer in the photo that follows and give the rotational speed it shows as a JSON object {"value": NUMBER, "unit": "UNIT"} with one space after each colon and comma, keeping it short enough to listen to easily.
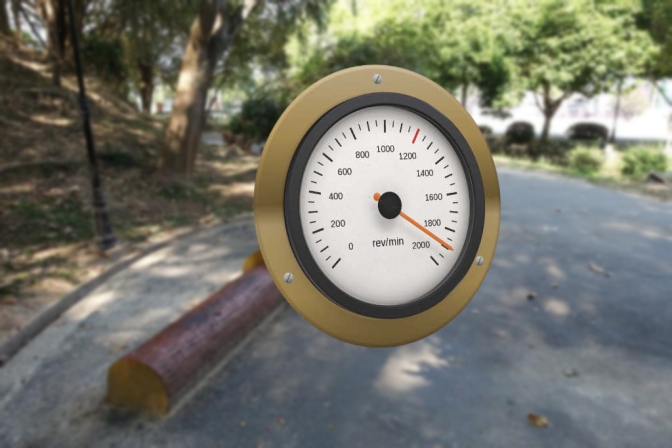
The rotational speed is {"value": 1900, "unit": "rpm"}
